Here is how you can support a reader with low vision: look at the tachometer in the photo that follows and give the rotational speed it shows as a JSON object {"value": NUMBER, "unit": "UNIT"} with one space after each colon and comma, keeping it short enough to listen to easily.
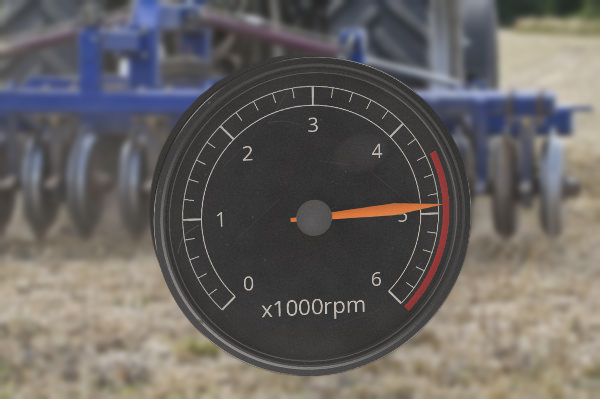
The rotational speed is {"value": 4900, "unit": "rpm"}
